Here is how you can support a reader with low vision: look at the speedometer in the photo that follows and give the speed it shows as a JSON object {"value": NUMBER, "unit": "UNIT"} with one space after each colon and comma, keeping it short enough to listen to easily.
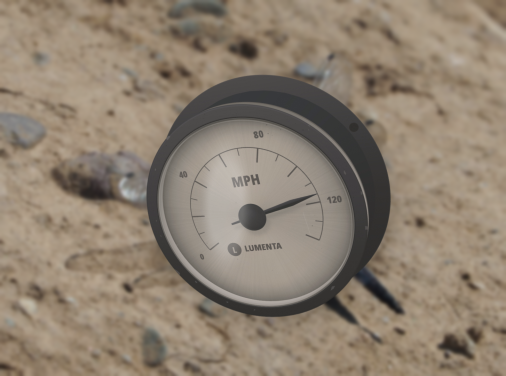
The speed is {"value": 115, "unit": "mph"}
